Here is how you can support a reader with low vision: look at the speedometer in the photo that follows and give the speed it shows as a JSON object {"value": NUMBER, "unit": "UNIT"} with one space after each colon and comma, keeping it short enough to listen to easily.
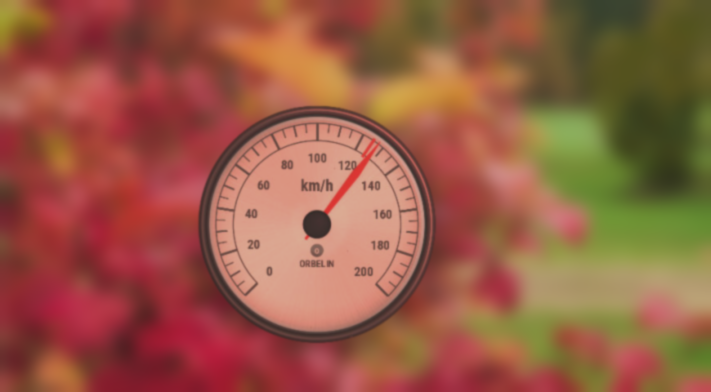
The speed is {"value": 127.5, "unit": "km/h"}
